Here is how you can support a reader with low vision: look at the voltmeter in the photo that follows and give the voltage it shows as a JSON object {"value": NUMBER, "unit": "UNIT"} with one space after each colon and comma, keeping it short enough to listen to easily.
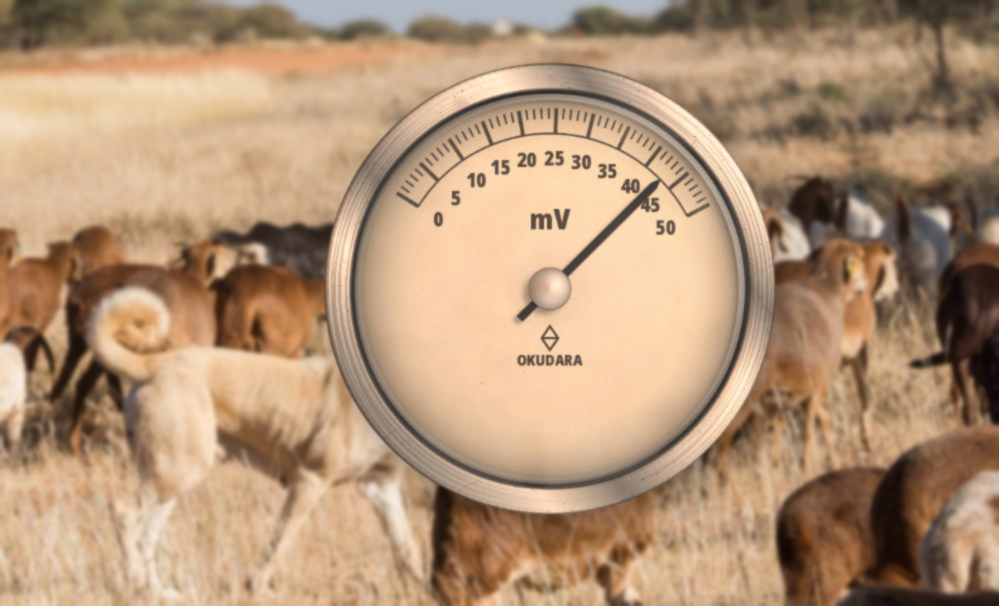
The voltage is {"value": 43, "unit": "mV"}
